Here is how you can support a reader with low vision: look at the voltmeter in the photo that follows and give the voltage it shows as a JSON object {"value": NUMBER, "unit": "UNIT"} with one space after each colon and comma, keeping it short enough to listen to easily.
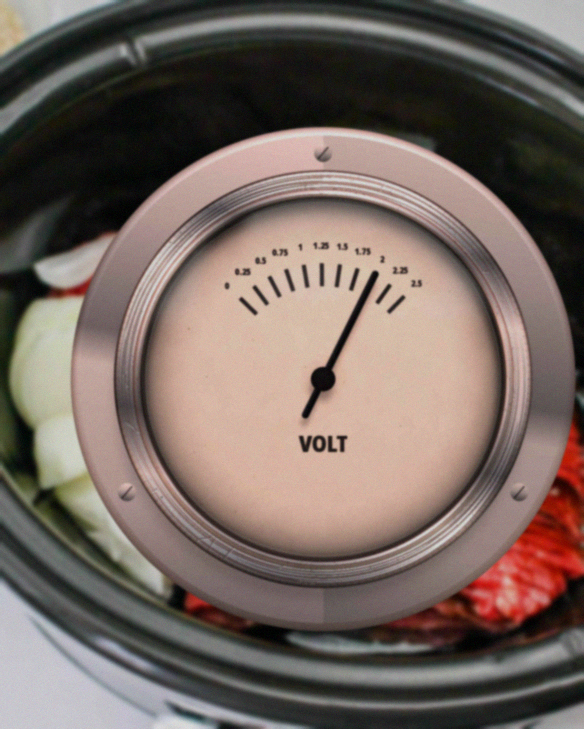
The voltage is {"value": 2, "unit": "V"}
